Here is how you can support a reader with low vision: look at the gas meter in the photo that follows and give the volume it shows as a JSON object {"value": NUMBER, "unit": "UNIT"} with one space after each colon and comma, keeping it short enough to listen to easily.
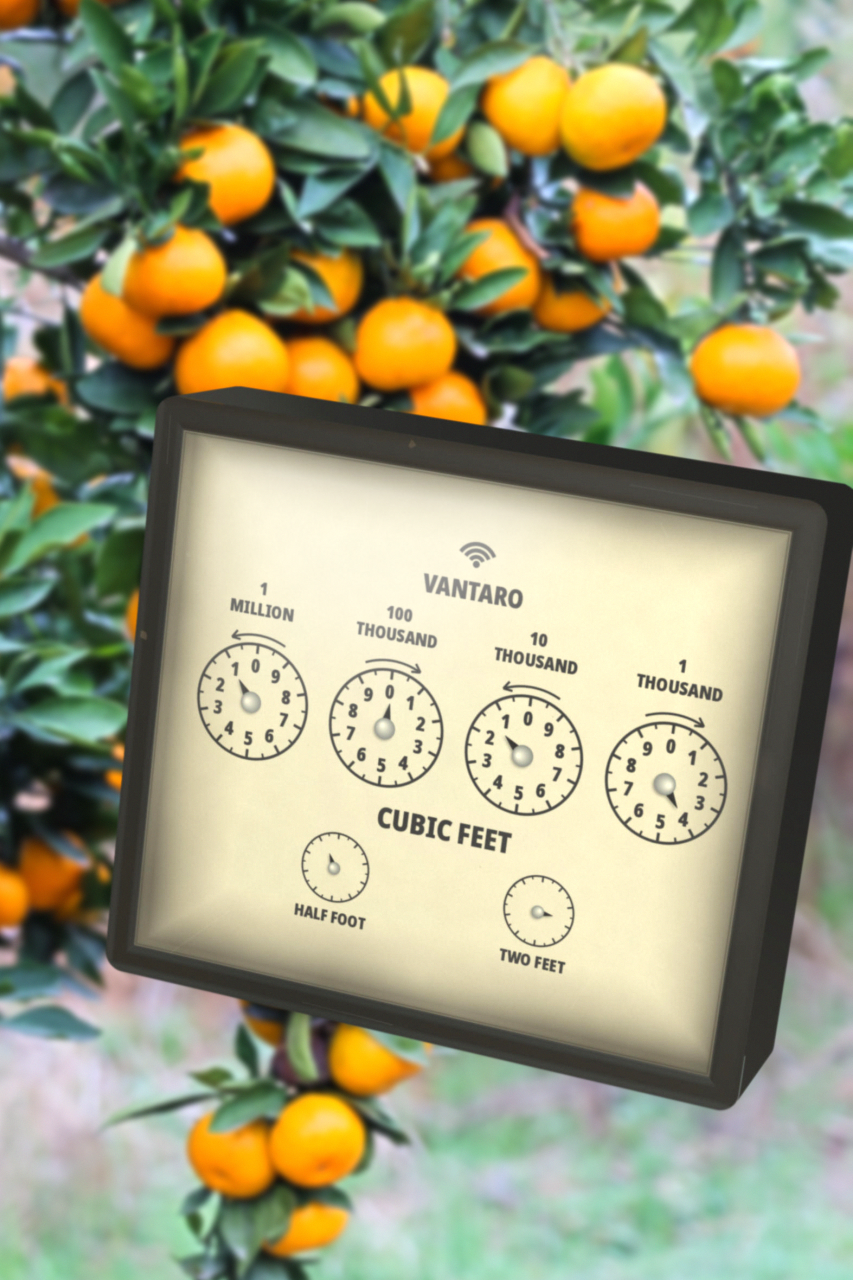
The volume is {"value": 101400, "unit": "ft³"}
